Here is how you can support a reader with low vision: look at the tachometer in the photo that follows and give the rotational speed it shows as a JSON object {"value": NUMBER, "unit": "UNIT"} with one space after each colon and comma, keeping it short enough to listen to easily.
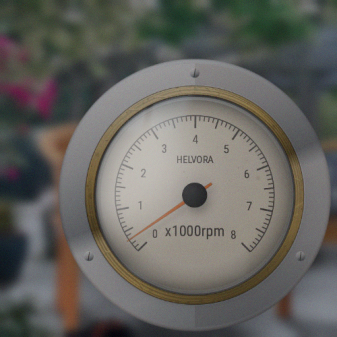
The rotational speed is {"value": 300, "unit": "rpm"}
